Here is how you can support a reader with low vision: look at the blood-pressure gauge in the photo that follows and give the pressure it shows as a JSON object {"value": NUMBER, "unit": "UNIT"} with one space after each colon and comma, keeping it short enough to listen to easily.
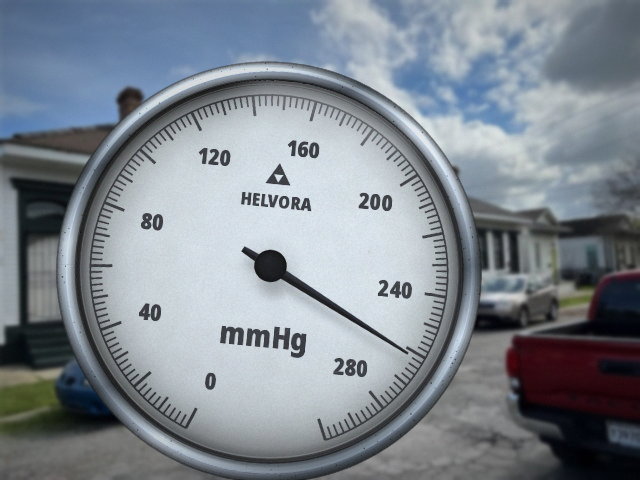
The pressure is {"value": 262, "unit": "mmHg"}
